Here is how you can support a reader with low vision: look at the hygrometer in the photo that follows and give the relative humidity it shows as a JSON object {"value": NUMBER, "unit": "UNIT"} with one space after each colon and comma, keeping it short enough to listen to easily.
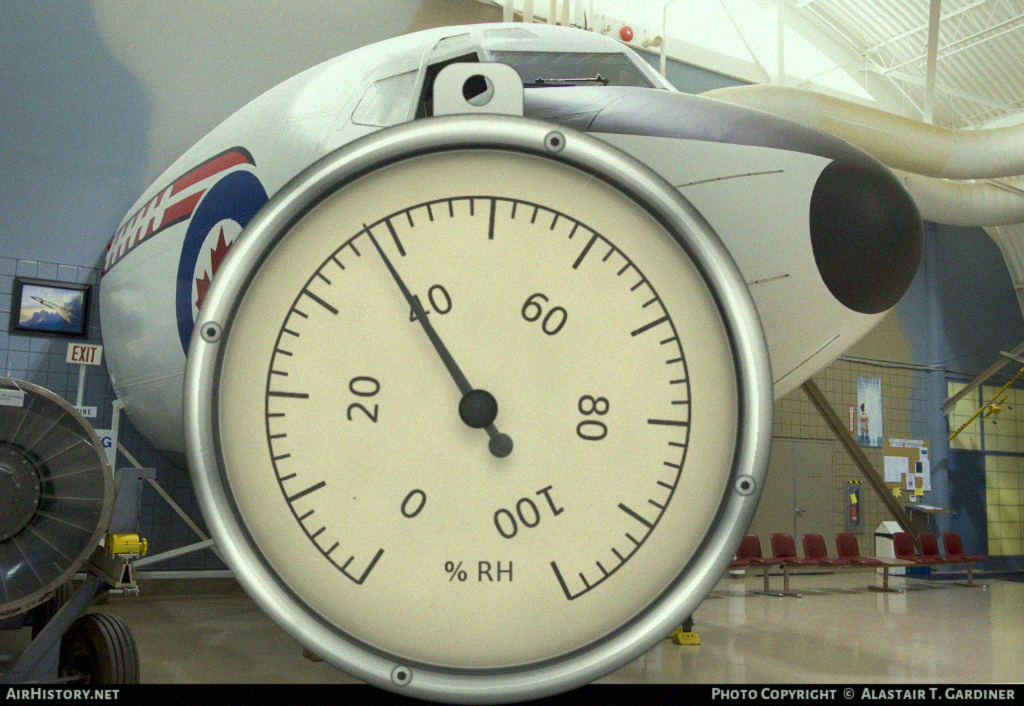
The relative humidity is {"value": 38, "unit": "%"}
